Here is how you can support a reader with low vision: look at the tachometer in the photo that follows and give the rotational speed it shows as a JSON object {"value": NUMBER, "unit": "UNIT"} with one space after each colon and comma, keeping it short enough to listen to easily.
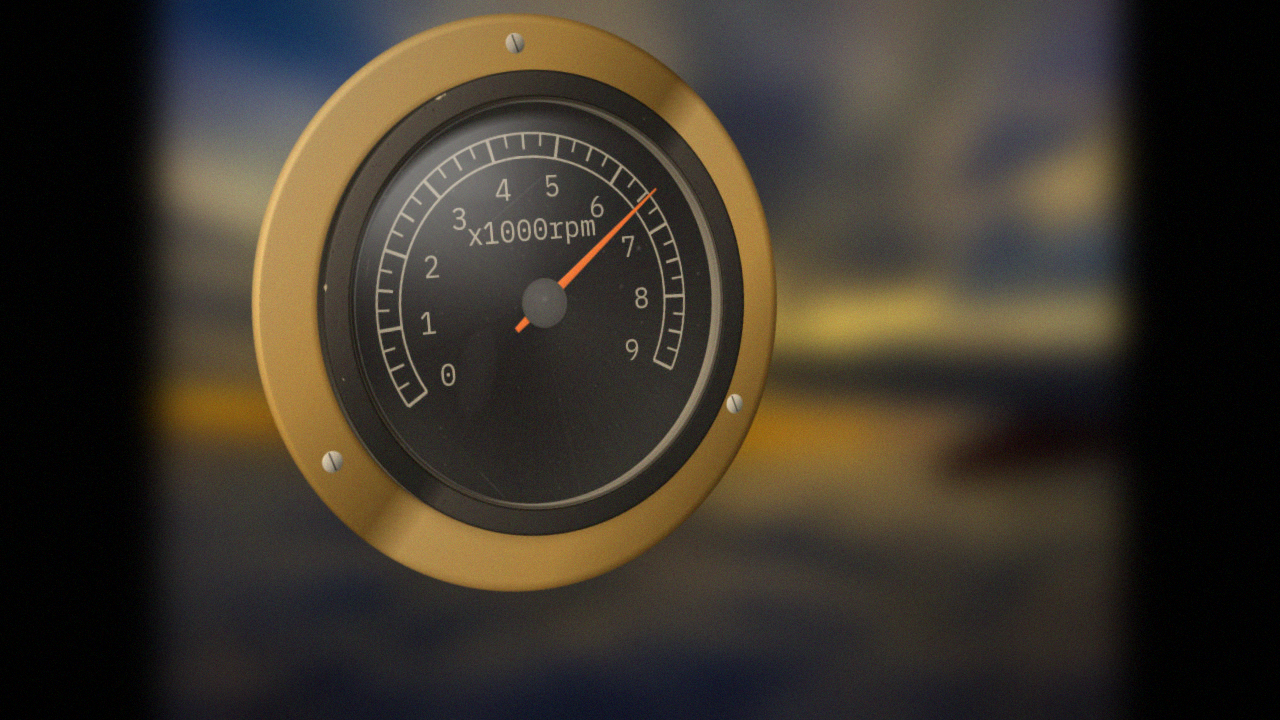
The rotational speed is {"value": 6500, "unit": "rpm"}
